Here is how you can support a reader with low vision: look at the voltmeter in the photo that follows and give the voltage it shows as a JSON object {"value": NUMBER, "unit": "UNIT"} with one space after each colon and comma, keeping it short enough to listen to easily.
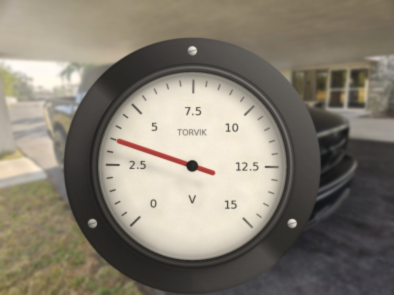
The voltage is {"value": 3.5, "unit": "V"}
